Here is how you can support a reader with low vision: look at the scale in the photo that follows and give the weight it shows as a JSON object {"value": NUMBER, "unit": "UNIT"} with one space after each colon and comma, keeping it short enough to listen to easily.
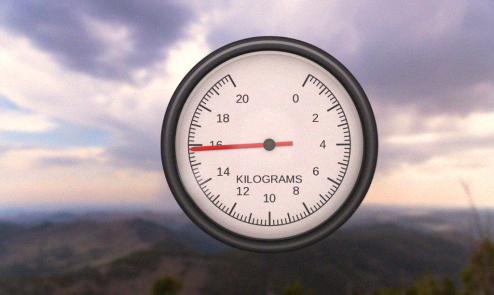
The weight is {"value": 15.8, "unit": "kg"}
